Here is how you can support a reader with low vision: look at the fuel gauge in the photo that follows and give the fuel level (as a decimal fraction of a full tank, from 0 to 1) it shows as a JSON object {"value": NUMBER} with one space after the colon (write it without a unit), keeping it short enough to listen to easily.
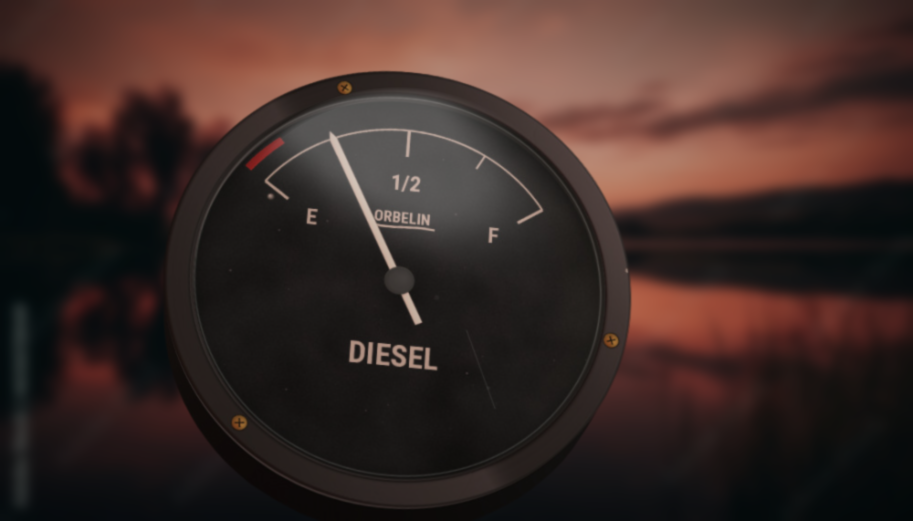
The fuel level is {"value": 0.25}
